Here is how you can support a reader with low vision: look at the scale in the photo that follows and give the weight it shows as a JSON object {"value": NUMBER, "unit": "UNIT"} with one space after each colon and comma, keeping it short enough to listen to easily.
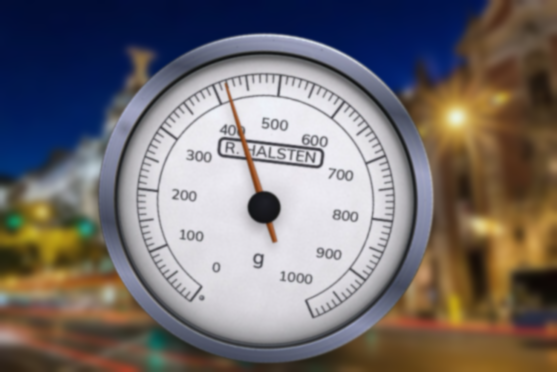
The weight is {"value": 420, "unit": "g"}
